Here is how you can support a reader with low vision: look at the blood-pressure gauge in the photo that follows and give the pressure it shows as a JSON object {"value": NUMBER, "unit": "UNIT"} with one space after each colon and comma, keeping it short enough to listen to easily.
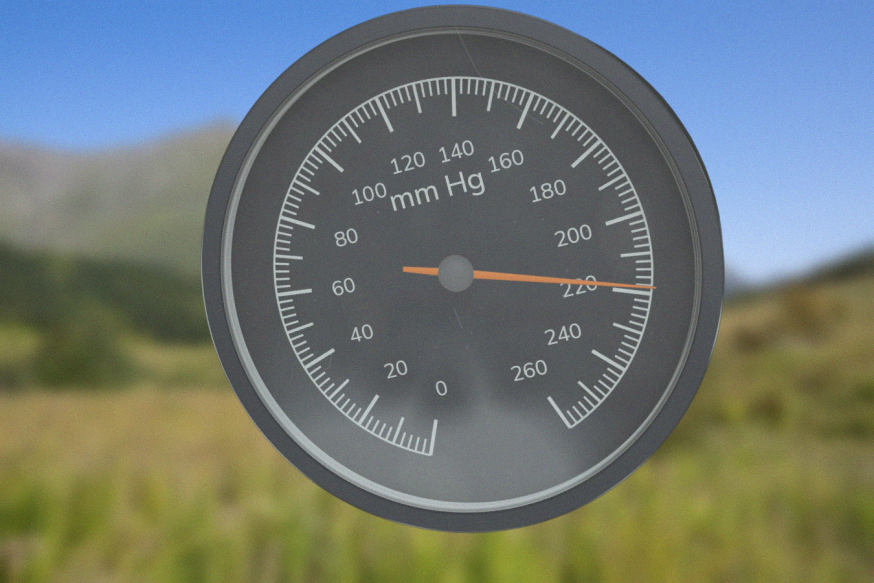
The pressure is {"value": 218, "unit": "mmHg"}
